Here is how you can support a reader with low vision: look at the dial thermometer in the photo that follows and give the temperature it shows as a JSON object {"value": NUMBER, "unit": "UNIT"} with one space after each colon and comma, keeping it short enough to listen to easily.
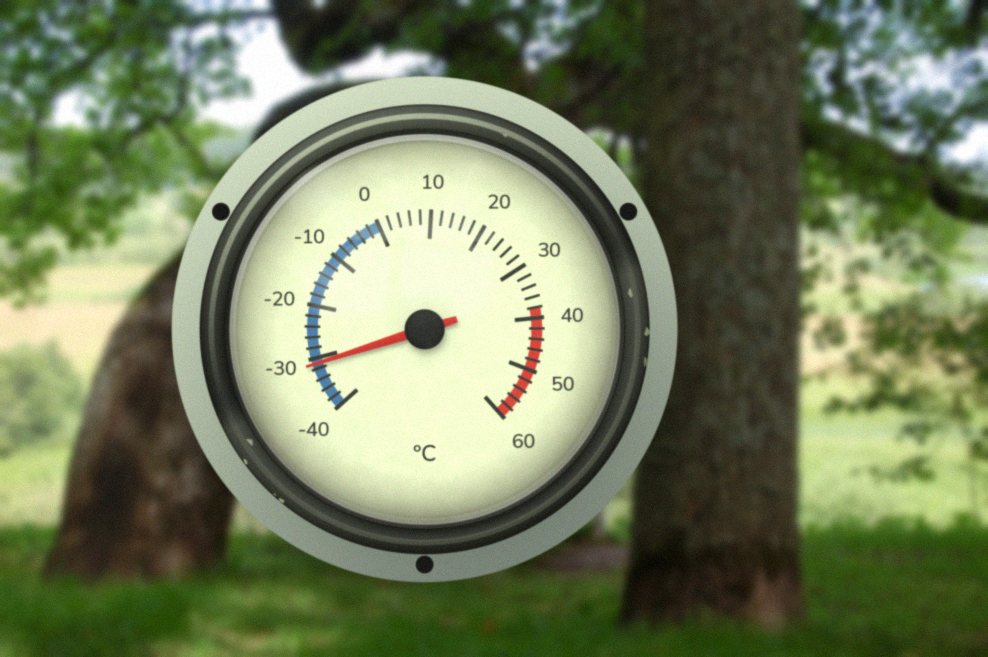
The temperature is {"value": -31, "unit": "°C"}
